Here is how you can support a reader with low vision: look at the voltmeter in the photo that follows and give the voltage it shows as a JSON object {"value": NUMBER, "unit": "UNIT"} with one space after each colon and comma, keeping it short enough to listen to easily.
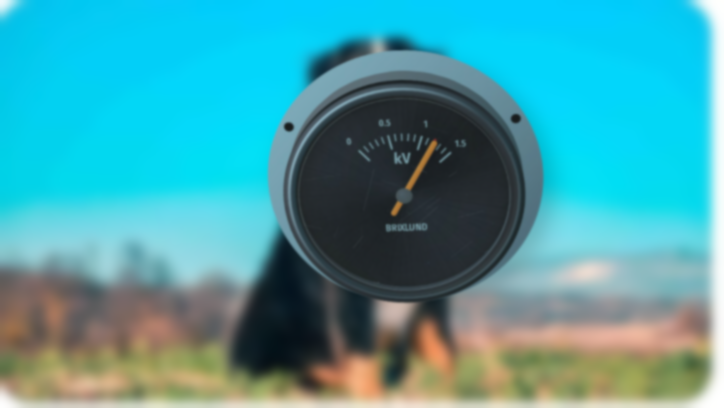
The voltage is {"value": 1.2, "unit": "kV"}
